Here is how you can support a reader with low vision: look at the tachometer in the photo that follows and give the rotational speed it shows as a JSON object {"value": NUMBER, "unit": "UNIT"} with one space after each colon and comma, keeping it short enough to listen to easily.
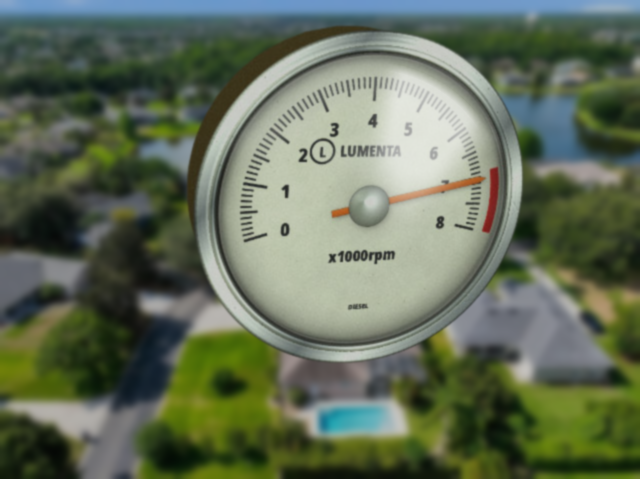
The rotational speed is {"value": 7000, "unit": "rpm"}
